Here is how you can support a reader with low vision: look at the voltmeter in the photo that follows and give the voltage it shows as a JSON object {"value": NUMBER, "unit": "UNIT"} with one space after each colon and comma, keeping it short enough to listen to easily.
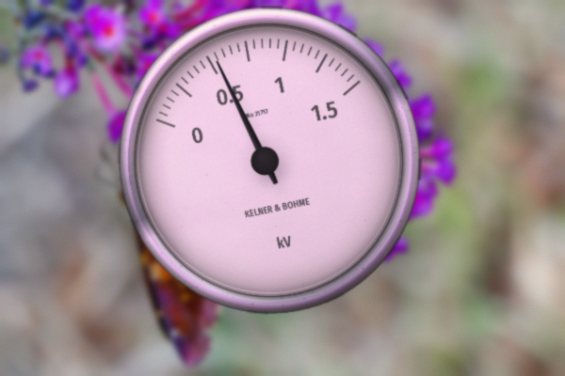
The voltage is {"value": 0.55, "unit": "kV"}
